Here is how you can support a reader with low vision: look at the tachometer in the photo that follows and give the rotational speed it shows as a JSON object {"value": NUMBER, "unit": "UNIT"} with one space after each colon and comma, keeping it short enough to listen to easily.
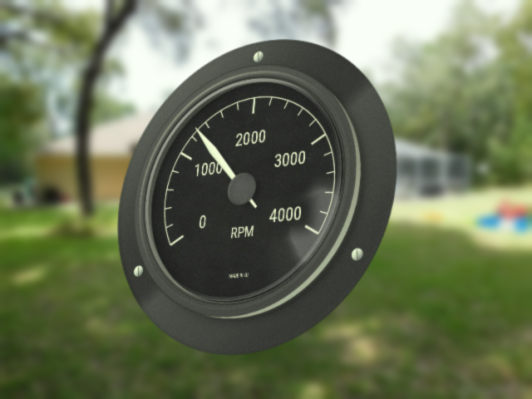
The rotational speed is {"value": 1300, "unit": "rpm"}
